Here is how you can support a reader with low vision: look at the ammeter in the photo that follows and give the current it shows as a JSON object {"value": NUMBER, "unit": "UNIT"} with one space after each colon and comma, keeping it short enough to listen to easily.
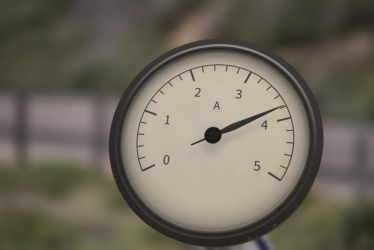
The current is {"value": 3.8, "unit": "A"}
